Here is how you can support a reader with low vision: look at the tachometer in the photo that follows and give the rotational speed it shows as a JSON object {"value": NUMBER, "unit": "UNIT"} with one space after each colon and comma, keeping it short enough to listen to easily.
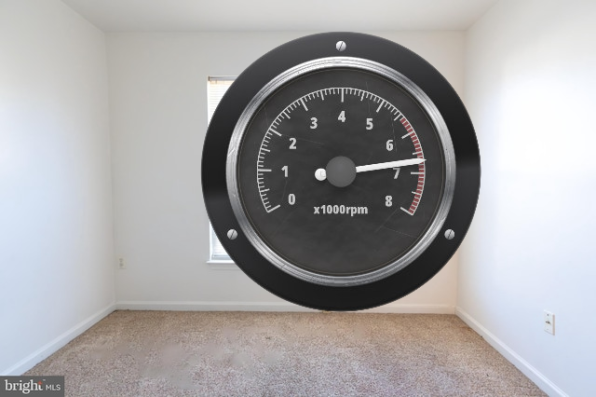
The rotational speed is {"value": 6700, "unit": "rpm"}
